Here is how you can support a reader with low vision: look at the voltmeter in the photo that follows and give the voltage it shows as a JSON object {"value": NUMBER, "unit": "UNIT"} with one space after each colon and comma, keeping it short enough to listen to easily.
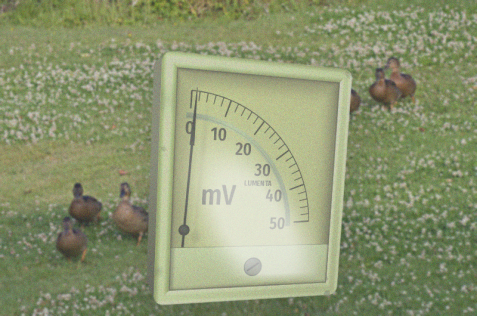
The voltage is {"value": 1, "unit": "mV"}
